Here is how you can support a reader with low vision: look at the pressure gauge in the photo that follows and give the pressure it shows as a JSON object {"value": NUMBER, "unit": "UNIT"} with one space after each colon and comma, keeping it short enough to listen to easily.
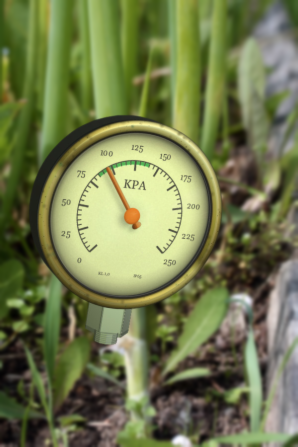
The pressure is {"value": 95, "unit": "kPa"}
